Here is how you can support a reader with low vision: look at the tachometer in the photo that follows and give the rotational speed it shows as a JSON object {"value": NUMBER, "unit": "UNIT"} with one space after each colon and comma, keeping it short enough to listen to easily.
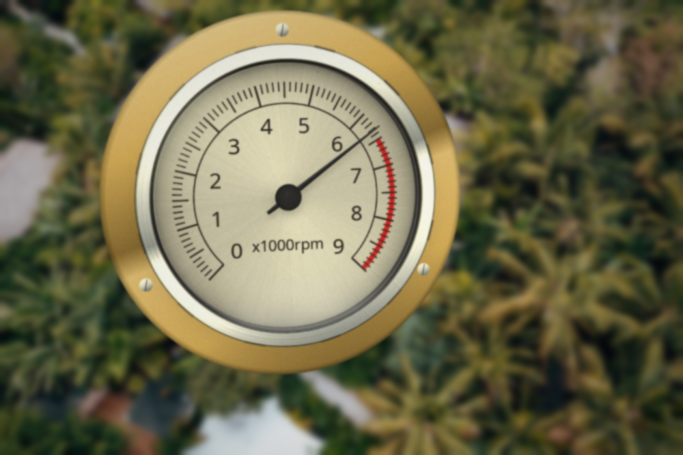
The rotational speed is {"value": 6300, "unit": "rpm"}
